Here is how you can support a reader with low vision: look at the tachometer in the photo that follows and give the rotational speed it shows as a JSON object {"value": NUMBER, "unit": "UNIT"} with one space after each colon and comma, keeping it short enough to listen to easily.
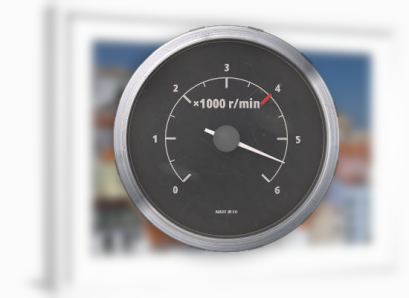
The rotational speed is {"value": 5500, "unit": "rpm"}
